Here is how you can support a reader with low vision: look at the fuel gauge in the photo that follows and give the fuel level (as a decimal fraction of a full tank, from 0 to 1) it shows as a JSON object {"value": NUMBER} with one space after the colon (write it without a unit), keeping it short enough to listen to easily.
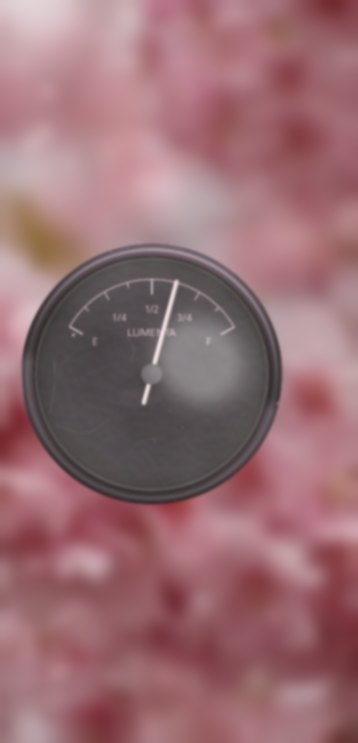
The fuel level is {"value": 0.625}
